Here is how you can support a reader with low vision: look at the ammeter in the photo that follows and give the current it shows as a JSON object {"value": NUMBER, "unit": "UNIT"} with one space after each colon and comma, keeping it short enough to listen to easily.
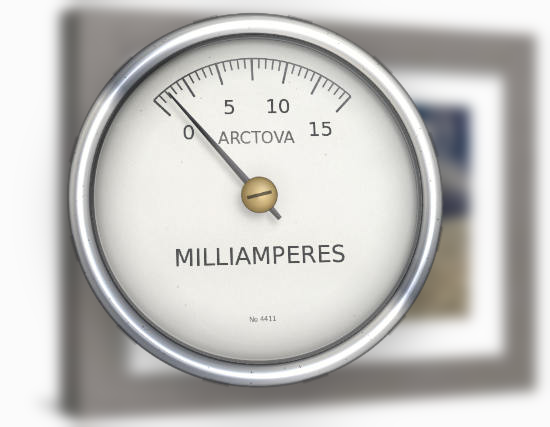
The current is {"value": 1, "unit": "mA"}
